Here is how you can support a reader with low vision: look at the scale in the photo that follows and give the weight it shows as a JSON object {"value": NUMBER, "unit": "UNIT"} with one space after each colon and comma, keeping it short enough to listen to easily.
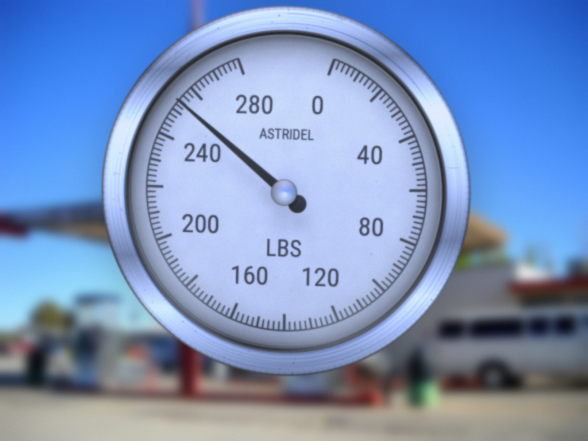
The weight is {"value": 254, "unit": "lb"}
